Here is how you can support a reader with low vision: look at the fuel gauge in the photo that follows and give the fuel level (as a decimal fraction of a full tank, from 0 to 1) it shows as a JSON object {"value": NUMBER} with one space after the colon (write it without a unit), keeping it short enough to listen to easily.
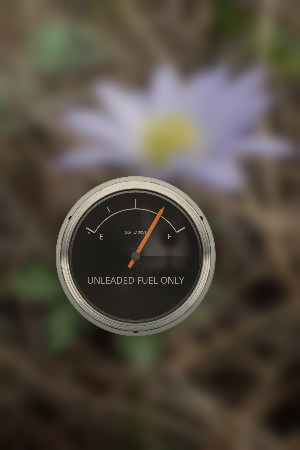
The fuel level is {"value": 0.75}
